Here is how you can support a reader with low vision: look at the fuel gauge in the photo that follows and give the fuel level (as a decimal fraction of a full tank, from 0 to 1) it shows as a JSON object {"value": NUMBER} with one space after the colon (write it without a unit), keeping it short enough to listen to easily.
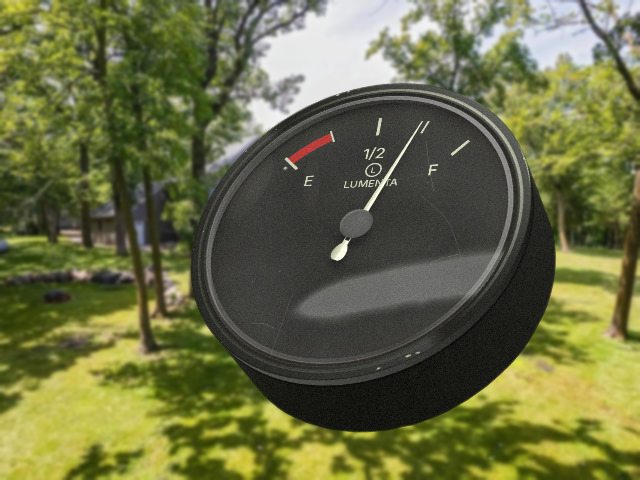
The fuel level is {"value": 0.75}
